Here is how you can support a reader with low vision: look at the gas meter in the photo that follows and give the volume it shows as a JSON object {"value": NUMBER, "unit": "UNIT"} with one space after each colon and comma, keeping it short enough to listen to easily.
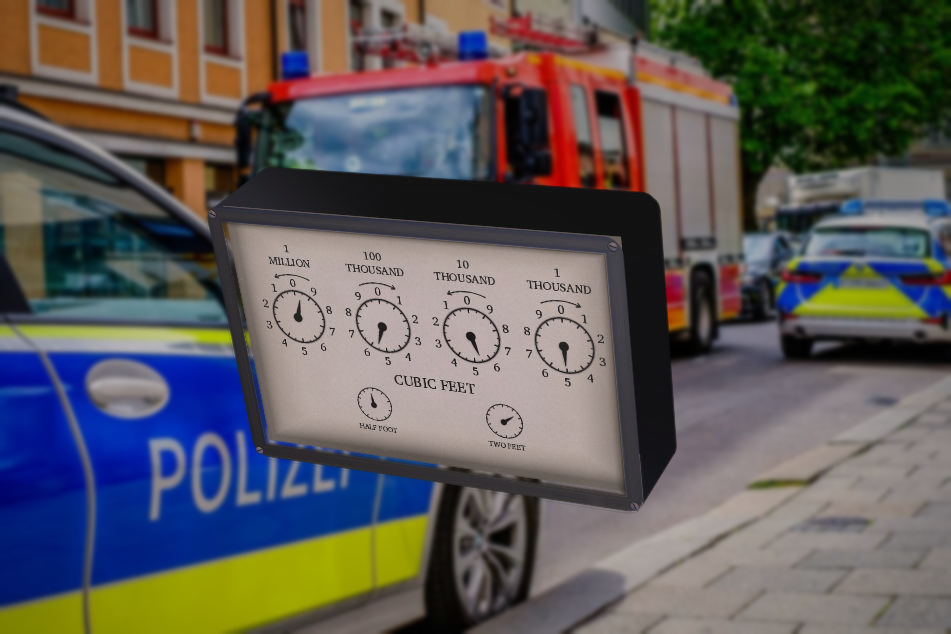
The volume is {"value": 955500, "unit": "ft³"}
